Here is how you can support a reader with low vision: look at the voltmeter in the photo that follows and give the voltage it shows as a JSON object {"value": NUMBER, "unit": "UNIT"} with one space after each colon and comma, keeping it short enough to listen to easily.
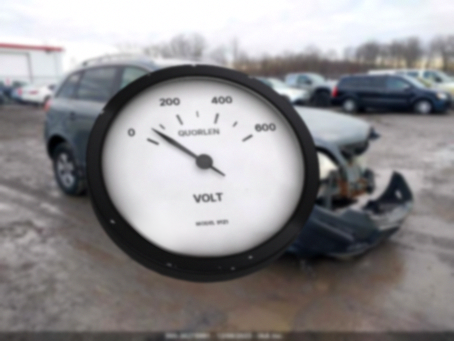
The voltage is {"value": 50, "unit": "V"}
